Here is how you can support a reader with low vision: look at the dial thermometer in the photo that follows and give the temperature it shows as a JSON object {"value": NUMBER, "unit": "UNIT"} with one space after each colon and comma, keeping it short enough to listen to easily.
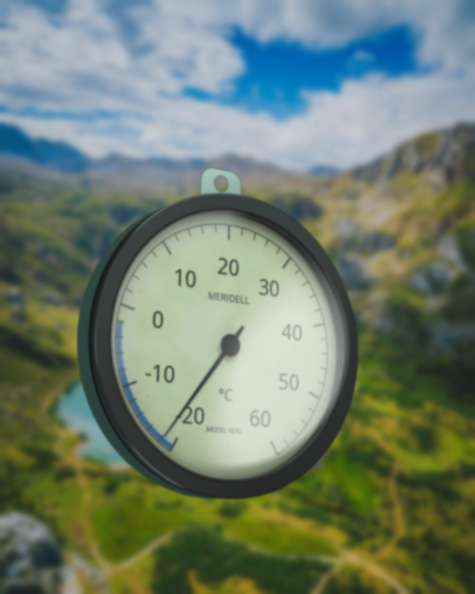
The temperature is {"value": -18, "unit": "°C"}
